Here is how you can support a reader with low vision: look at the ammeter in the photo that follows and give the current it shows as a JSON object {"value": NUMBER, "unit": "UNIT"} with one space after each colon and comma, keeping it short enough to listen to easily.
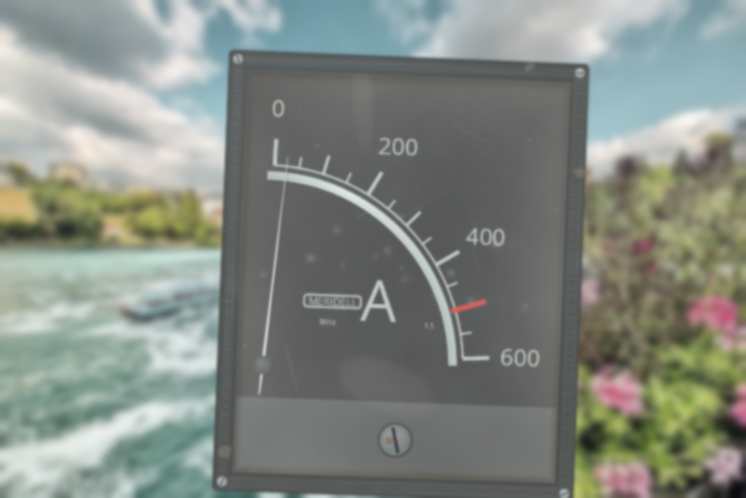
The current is {"value": 25, "unit": "A"}
